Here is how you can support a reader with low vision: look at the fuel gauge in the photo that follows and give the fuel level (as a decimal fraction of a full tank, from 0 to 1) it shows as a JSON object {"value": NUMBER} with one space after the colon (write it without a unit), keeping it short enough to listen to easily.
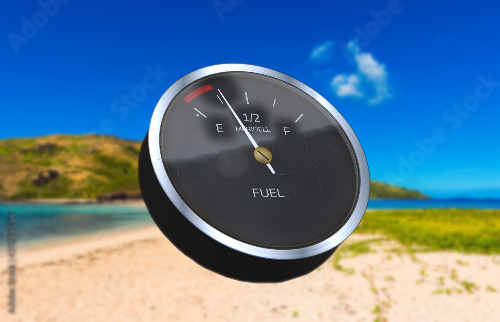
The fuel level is {"value": 0.25}
